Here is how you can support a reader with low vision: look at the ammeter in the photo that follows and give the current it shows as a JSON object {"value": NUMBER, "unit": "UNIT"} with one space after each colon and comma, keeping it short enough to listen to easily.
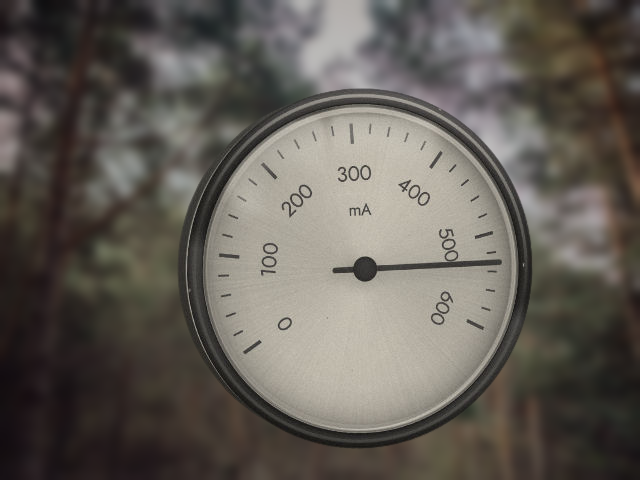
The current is {"value": 530, "unit": "mA"}
